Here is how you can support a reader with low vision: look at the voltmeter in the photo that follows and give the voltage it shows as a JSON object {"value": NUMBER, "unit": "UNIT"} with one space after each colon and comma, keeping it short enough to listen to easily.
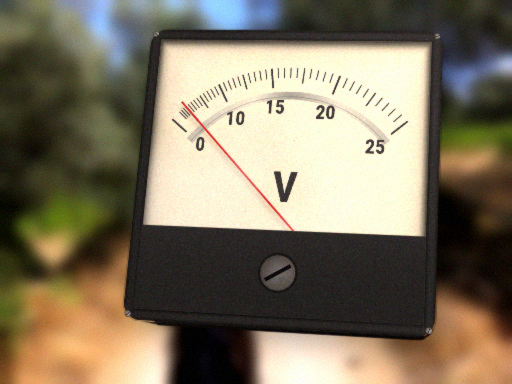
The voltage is {"value": 5, "unit": "V"}
